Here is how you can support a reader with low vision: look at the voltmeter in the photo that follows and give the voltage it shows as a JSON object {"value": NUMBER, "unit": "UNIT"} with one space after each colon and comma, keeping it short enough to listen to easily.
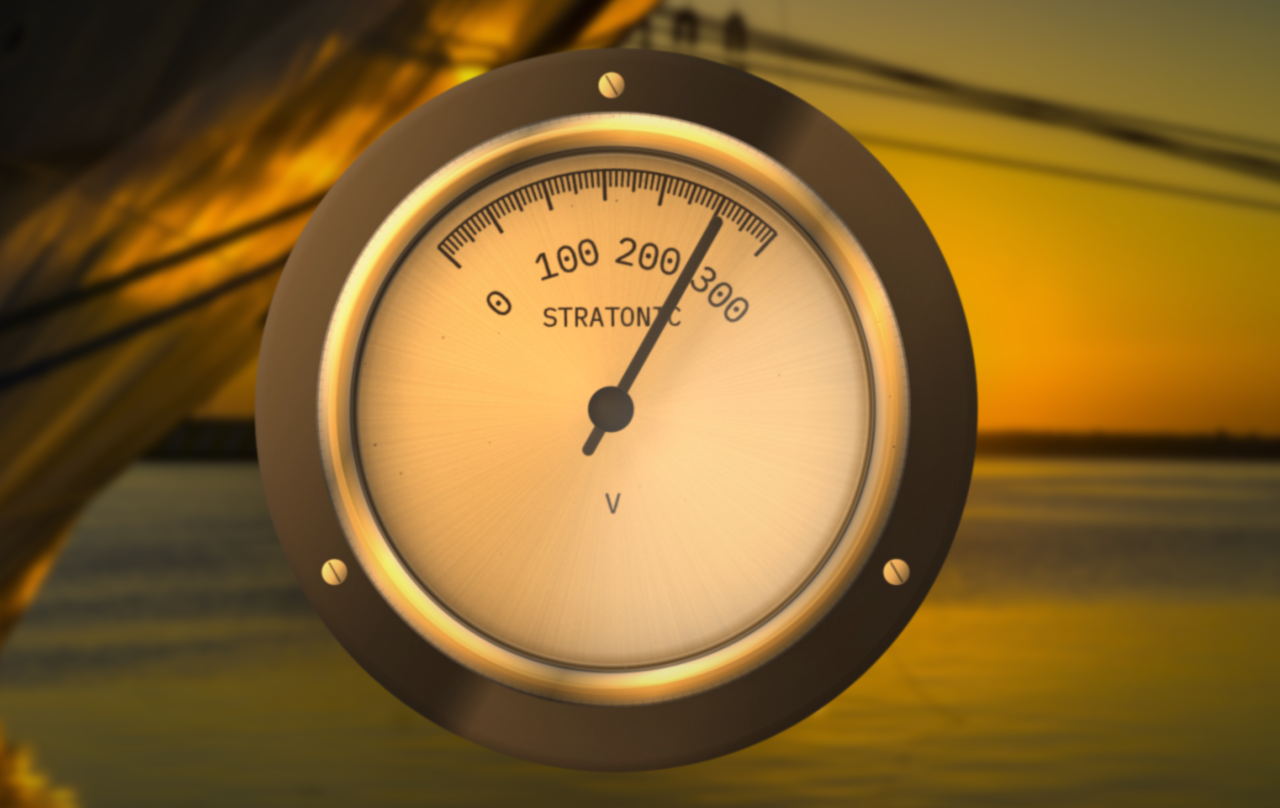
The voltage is {"value": 255, "unit": "V"}
